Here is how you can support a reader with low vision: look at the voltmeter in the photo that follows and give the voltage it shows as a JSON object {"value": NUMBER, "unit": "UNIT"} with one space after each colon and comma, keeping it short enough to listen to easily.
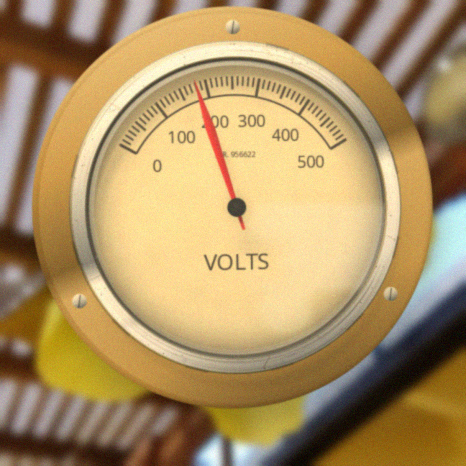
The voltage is {"value": 180, "unit": "V"}
